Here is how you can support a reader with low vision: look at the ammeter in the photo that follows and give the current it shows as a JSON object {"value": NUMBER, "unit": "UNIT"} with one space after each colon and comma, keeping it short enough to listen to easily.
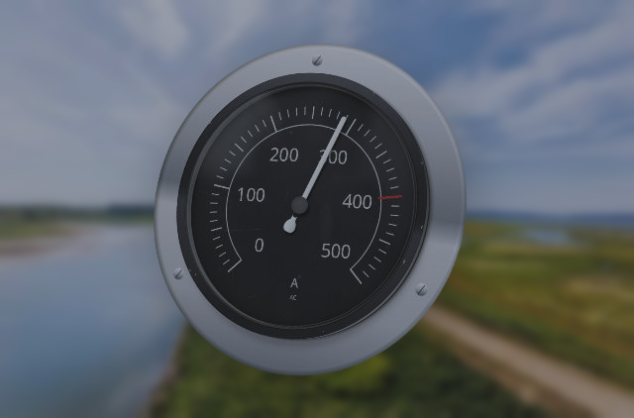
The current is {"value": 290, "unit": "A"}
